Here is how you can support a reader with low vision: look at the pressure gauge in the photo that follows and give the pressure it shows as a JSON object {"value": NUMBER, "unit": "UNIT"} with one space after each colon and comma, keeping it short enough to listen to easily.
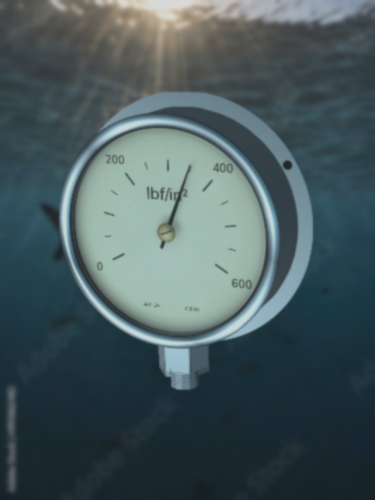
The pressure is {"value": 350, "unit": "psi"}
